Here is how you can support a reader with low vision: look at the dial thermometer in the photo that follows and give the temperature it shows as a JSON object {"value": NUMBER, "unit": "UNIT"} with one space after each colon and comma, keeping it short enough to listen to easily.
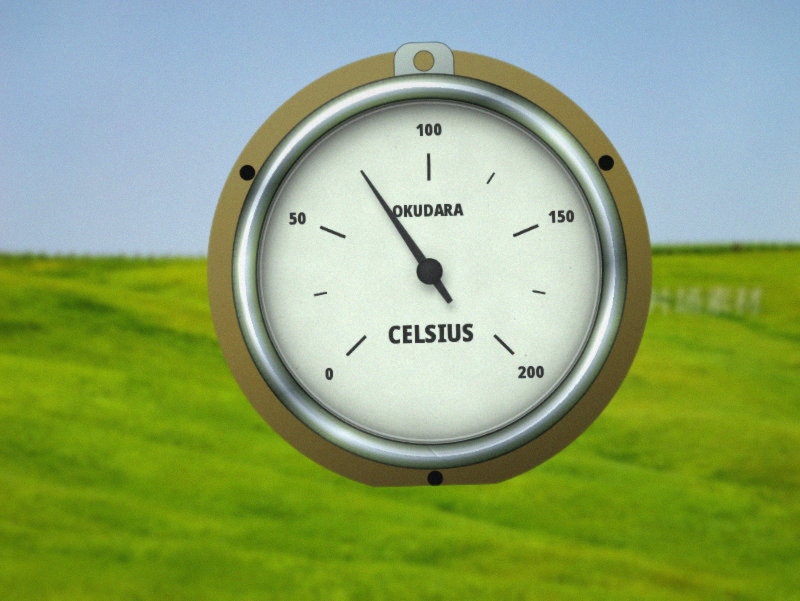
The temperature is {"value": 75, "unit": "°C"}
